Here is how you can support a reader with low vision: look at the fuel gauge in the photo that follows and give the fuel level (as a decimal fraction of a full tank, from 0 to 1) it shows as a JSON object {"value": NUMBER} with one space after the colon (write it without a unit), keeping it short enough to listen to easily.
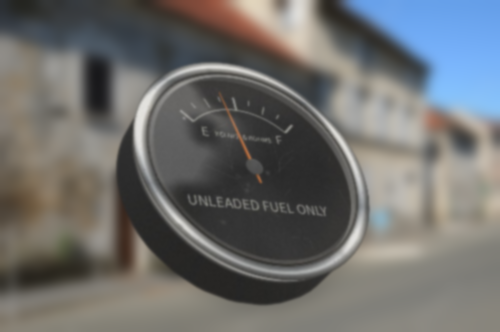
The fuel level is {"value": 0.375}
